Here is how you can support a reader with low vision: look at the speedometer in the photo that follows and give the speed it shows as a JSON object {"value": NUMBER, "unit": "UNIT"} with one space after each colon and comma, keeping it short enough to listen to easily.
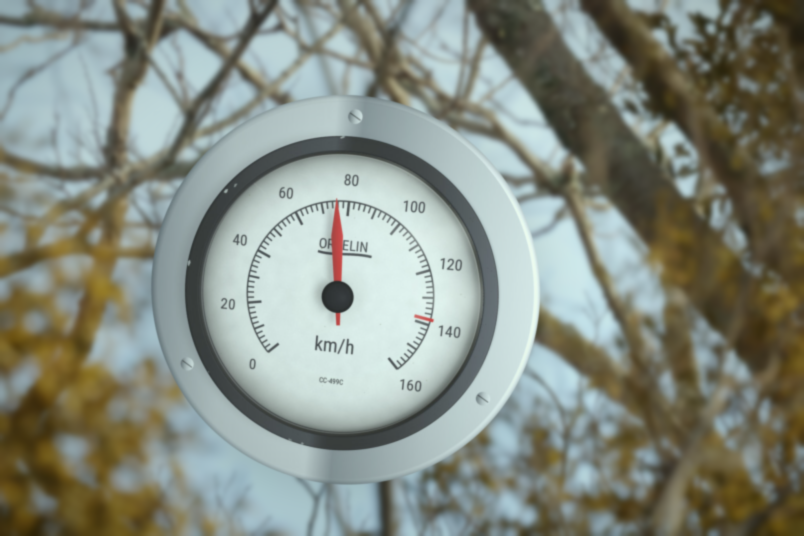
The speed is {"value": 76, "unit": "km/h"}
